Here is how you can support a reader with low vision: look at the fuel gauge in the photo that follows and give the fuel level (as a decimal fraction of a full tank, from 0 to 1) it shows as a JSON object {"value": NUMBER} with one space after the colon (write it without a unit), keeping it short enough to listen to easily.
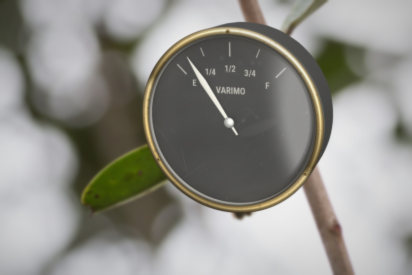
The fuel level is {"value": 0.125}
